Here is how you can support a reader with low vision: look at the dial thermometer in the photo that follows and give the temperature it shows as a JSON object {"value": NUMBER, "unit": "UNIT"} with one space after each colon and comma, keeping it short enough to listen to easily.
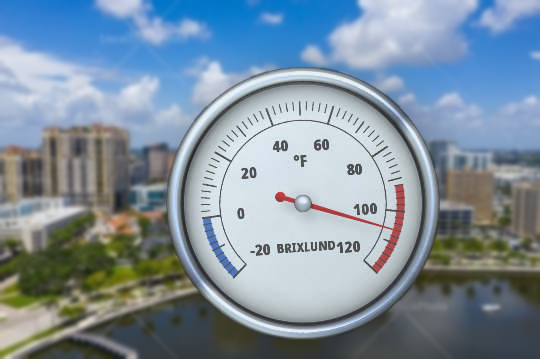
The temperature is {"value": 106, "unit": "°F"}
